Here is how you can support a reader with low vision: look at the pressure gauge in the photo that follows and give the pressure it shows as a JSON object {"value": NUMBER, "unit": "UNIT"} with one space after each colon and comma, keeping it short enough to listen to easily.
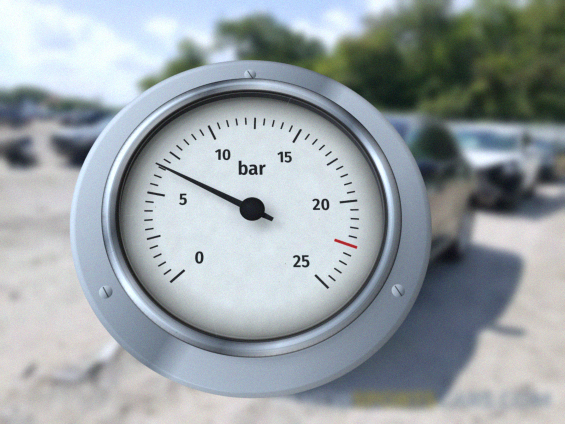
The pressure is {"value": 6.5, "unit": "bar"}
